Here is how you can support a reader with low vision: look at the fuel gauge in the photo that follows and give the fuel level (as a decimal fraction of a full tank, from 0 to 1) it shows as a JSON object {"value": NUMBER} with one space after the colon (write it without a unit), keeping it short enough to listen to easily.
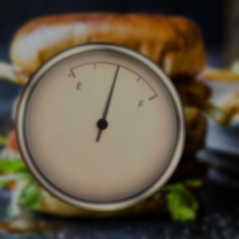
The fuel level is {"value": 0.5}
